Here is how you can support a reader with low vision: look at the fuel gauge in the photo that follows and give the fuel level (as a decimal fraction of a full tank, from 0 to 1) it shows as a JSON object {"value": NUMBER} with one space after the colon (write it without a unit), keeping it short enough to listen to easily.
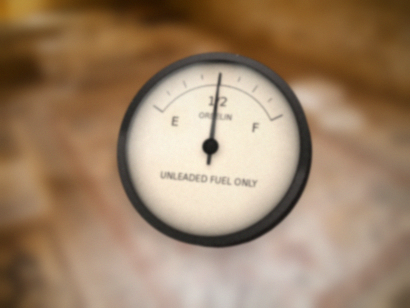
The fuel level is {"value": 0.5}
